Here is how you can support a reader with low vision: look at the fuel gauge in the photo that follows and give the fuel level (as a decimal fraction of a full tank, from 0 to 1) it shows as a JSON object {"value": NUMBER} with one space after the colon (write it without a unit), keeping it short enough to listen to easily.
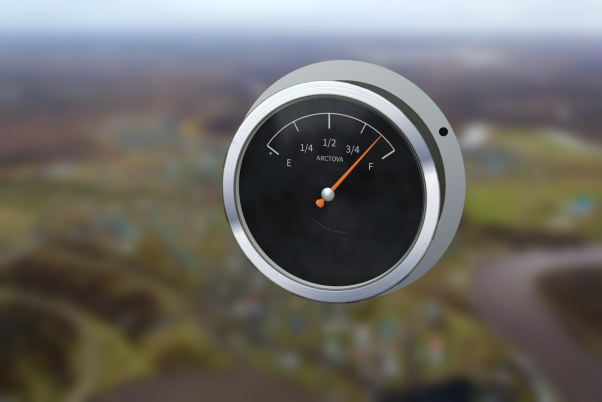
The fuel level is {"value": 0.875}
